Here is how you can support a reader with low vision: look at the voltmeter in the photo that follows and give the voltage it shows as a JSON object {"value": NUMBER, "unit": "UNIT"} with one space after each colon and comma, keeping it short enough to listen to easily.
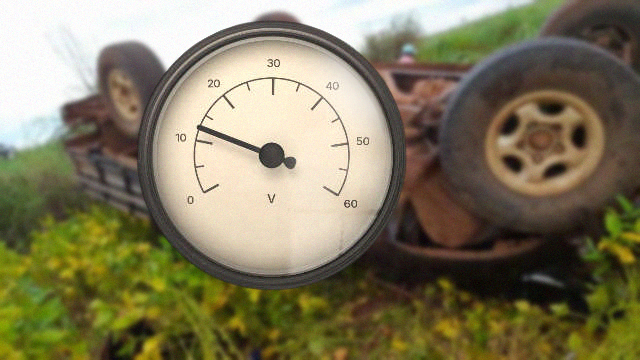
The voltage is {"value": 12.5, "unit": "V"}
